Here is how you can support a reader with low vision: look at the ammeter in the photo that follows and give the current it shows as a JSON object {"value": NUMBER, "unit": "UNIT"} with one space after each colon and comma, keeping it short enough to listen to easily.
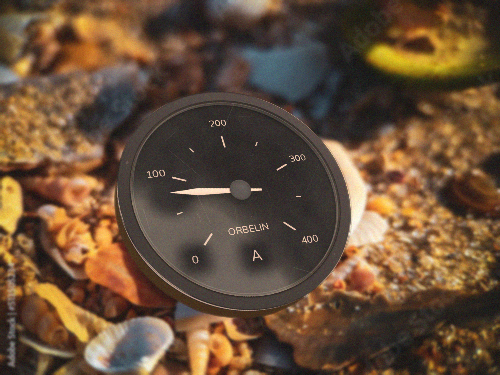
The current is {"value": 75, "unit": "A"}
